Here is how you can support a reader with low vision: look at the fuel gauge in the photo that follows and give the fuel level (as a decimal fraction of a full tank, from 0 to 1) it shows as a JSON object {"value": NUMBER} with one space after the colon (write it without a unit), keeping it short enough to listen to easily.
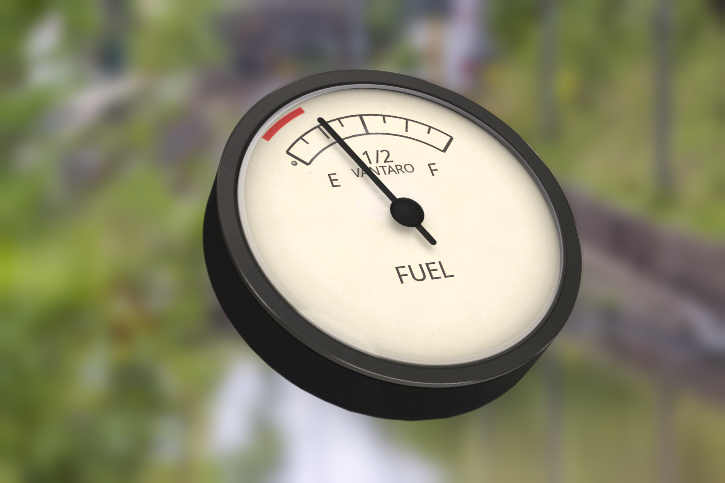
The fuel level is {"value": 0.25}
